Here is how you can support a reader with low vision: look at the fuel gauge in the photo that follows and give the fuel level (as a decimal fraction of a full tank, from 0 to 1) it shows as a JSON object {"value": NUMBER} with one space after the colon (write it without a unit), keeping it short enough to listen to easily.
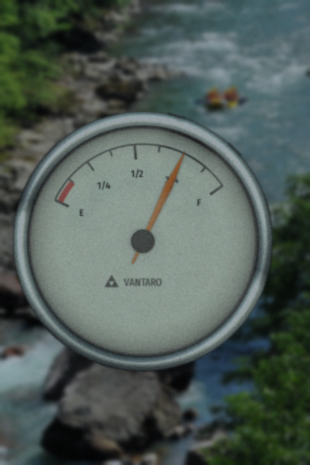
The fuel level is {"value": 0.75}
